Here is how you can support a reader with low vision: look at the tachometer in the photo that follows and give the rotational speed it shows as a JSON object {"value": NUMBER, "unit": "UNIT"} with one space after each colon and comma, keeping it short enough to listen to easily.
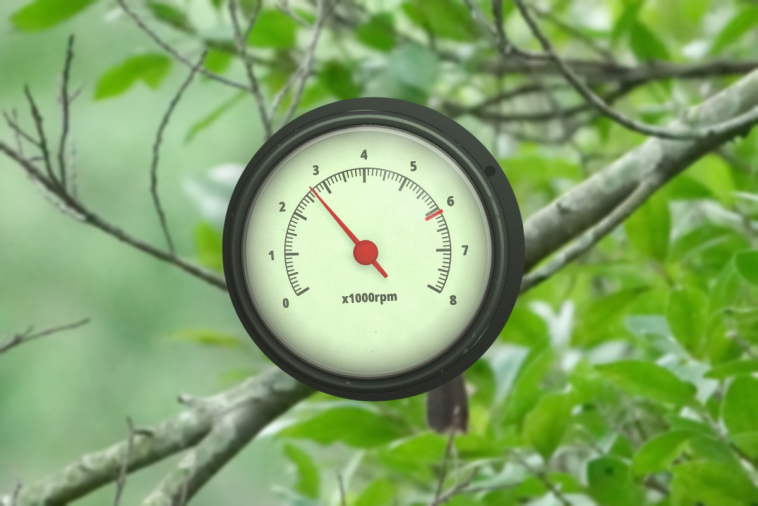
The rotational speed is {"value": 2700, "unit": "rpm"}
